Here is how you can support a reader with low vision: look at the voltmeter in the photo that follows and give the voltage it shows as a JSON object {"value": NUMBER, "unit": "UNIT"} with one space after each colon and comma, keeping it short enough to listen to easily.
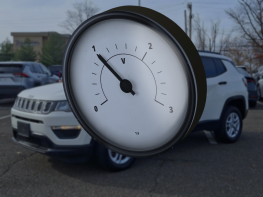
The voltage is {"value": 1, "unit": "V"}
